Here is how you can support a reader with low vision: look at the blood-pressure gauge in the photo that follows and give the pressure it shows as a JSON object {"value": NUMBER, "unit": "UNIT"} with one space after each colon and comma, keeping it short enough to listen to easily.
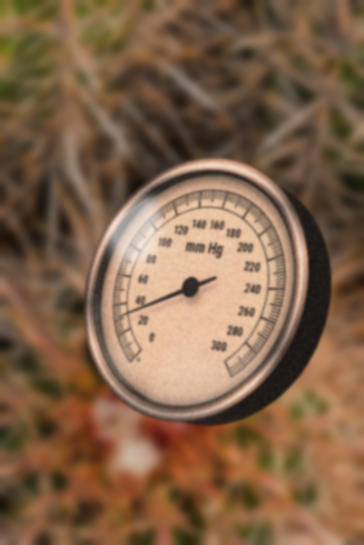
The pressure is {"value": 30, "unit": "mmHg"}
